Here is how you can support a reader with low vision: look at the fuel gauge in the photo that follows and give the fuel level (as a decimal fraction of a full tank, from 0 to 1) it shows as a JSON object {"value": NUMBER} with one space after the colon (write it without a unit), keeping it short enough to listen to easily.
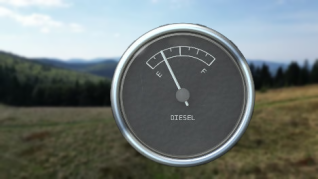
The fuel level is {"value": 0.25}
